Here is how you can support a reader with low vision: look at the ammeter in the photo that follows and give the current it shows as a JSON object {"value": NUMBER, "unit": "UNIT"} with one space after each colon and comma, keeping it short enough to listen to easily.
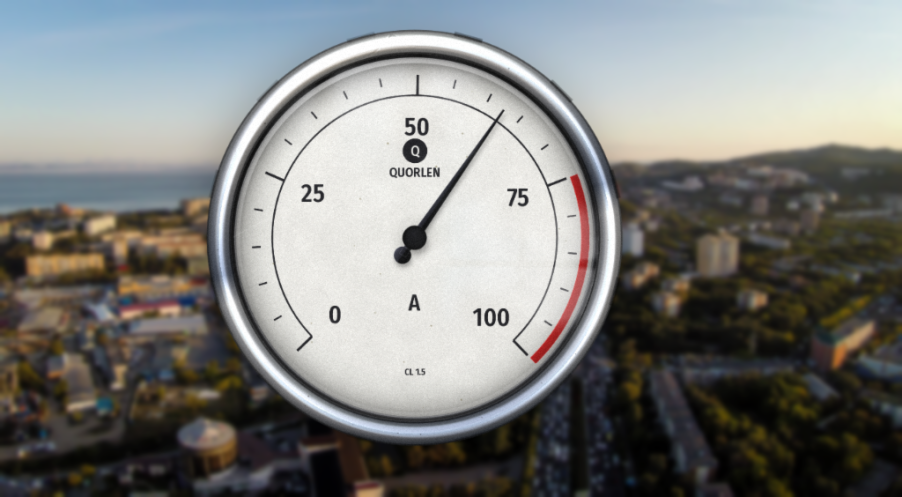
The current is {"value": 62.5, "unit": "A"}
